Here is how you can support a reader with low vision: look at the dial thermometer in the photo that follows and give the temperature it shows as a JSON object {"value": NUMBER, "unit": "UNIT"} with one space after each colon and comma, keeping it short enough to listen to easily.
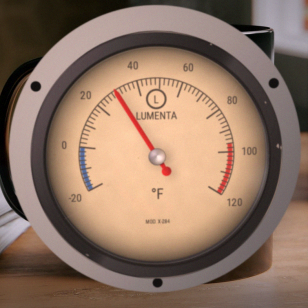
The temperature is {"value": 30, "unit": "°F"}
